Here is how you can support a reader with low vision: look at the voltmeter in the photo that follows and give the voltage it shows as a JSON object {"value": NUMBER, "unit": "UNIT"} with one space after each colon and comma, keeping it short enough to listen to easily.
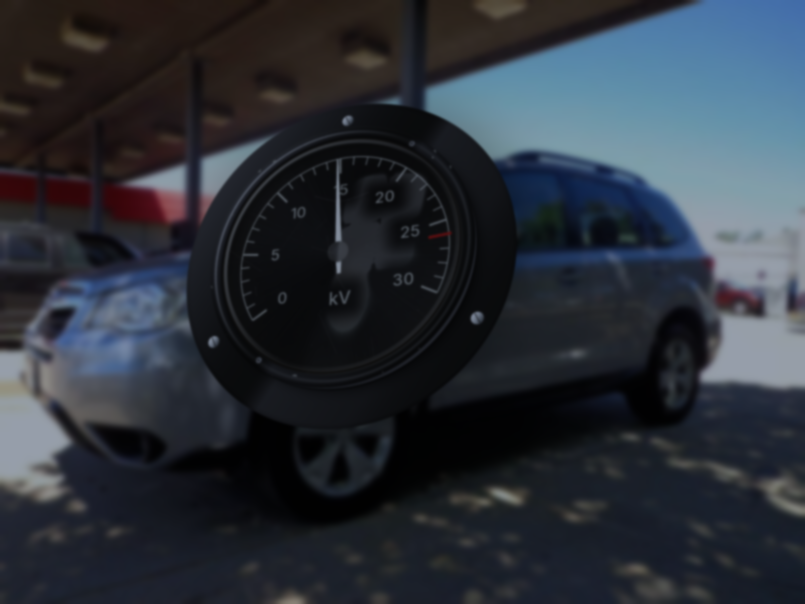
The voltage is {"value": 15, "unit": "kV"}
